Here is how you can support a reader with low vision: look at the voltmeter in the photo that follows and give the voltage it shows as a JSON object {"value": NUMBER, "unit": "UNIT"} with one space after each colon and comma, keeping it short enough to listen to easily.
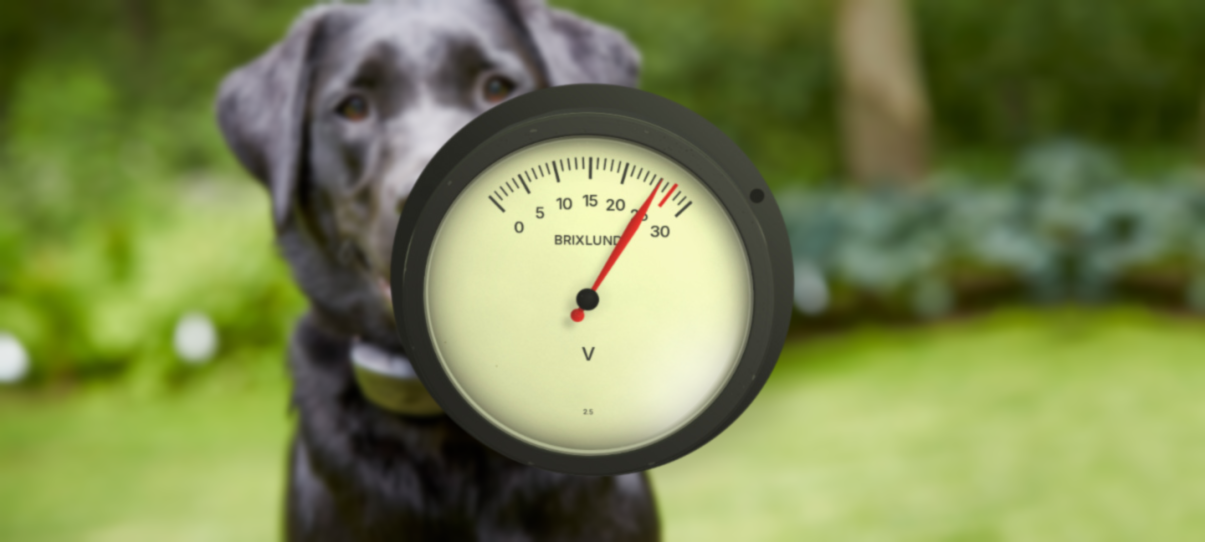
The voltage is {"value": 25, "unit": "V"}
